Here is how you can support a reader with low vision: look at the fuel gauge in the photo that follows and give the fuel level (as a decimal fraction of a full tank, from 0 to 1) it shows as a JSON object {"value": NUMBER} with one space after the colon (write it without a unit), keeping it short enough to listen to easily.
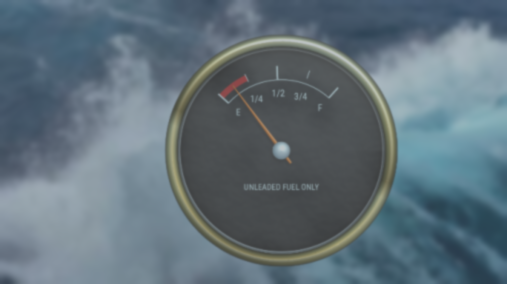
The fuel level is {"value": 0.125}
